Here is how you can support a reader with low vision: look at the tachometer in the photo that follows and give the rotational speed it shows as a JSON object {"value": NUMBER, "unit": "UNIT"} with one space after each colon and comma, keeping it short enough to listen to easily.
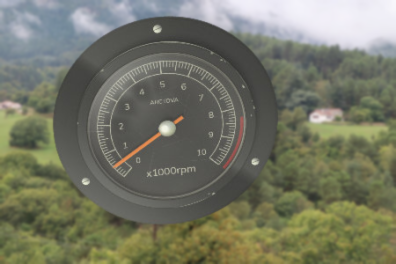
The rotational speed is {"value": 500, "unit": "rpm"}
